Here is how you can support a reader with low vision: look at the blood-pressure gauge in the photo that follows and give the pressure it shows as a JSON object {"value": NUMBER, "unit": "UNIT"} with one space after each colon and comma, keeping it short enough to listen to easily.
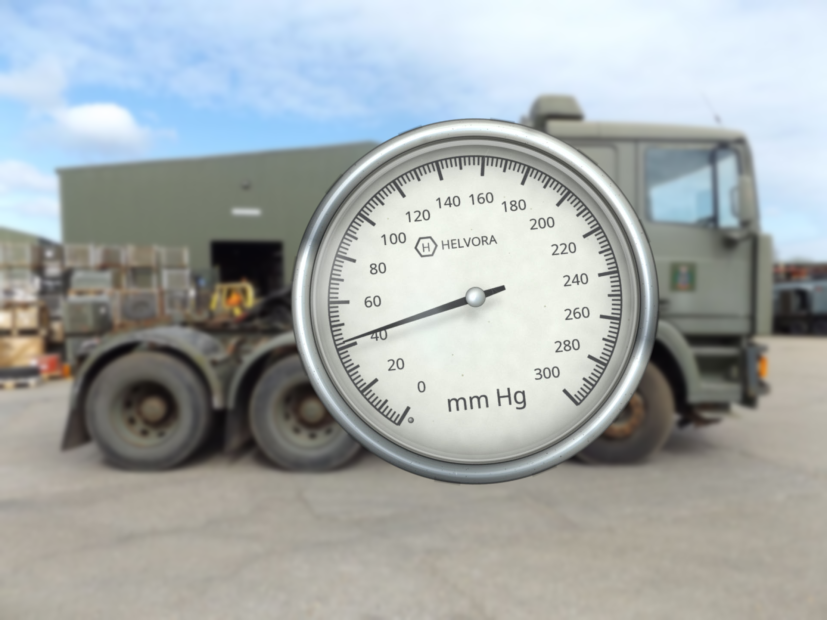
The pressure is {"value": 42, "unit": "mmHg"}
